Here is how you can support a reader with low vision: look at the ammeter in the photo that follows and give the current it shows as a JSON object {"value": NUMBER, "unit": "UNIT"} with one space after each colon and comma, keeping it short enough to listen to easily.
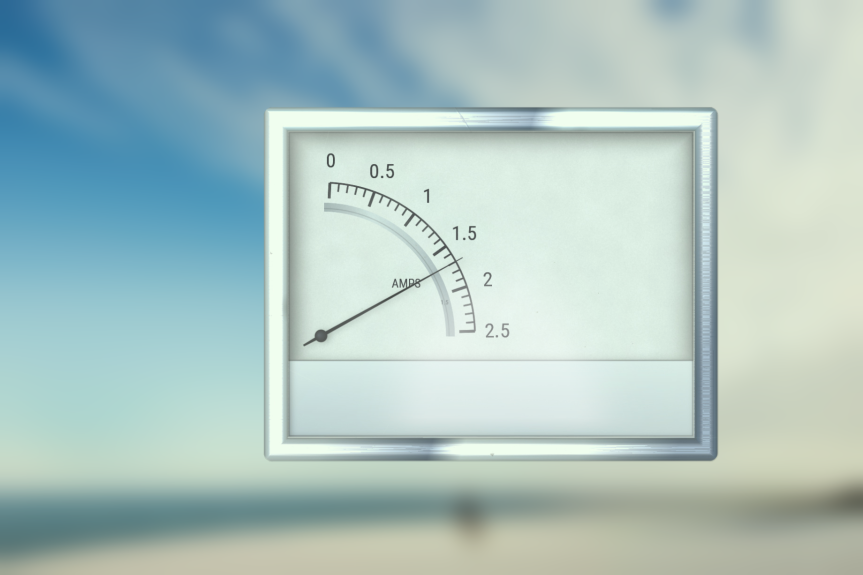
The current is {"value": 1.7, "unit": "A"}
